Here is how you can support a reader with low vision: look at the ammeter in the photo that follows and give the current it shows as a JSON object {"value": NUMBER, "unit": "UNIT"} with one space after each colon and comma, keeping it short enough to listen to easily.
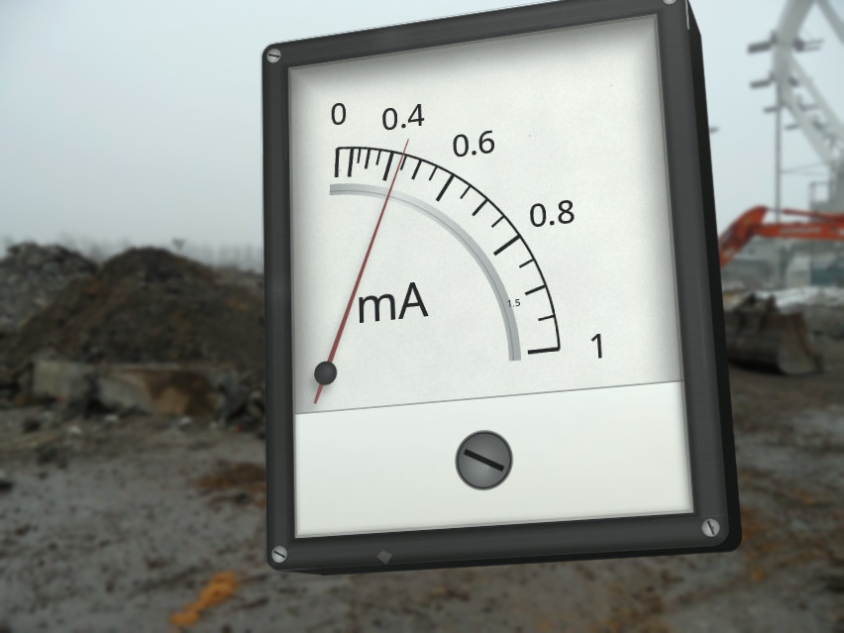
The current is {"value": 0.45, "unit": "mA"}
